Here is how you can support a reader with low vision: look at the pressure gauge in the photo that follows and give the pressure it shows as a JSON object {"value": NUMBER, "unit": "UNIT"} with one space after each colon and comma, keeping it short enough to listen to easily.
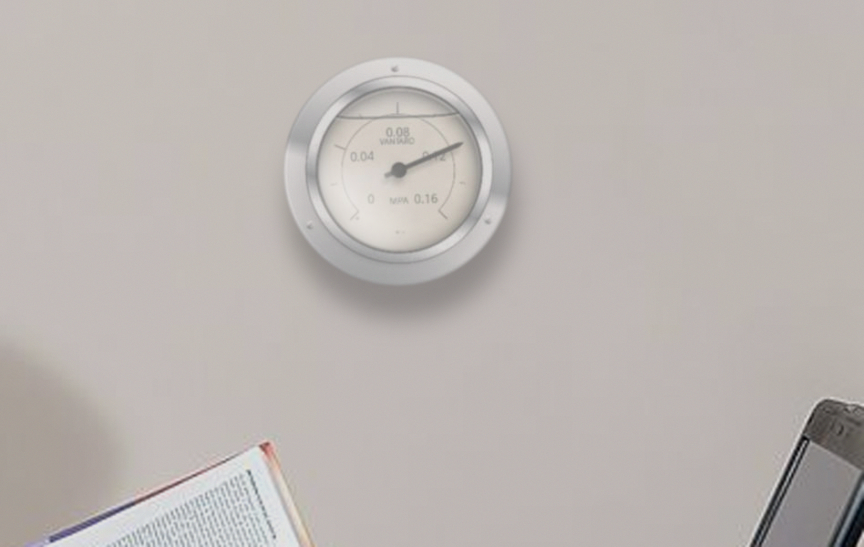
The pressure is {"value": 0.12, "unit": "MPa"}
